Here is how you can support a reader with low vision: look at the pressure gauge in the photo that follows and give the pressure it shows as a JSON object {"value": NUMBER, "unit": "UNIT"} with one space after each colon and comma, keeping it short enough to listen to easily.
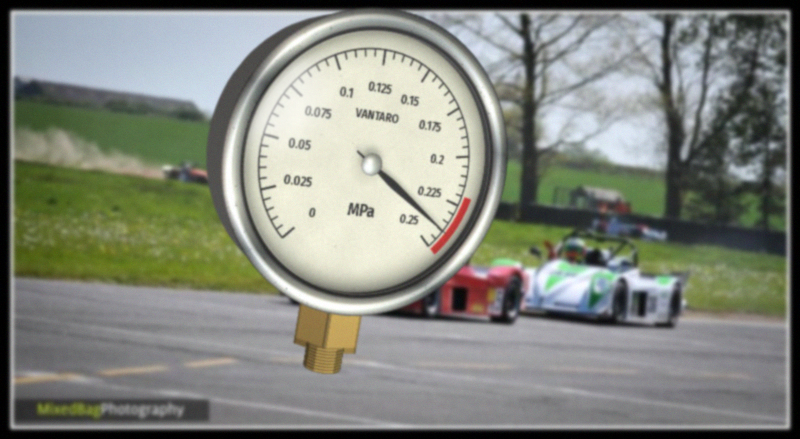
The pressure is {"value": 0.24, "unit": "MPa"}
